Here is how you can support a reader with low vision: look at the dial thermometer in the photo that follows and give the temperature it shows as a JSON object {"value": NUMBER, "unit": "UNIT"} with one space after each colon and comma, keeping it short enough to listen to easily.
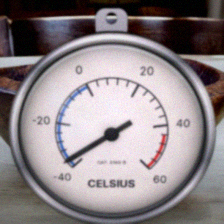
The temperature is {"value": -36, "unit": "°C"}
